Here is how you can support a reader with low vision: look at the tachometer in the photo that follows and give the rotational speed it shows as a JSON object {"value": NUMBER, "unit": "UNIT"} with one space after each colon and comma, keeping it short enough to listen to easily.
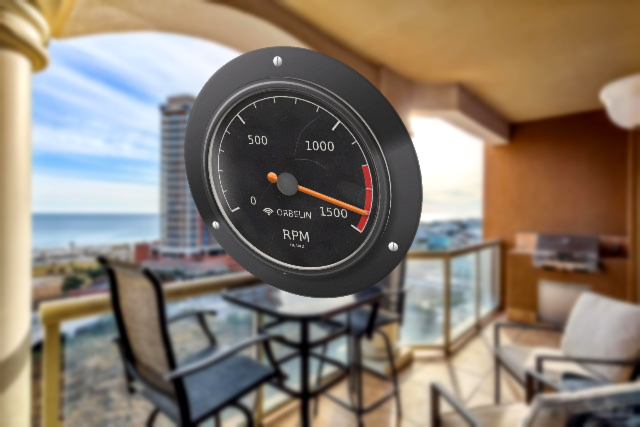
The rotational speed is {"value": 1400, "unit": "rpm"}
